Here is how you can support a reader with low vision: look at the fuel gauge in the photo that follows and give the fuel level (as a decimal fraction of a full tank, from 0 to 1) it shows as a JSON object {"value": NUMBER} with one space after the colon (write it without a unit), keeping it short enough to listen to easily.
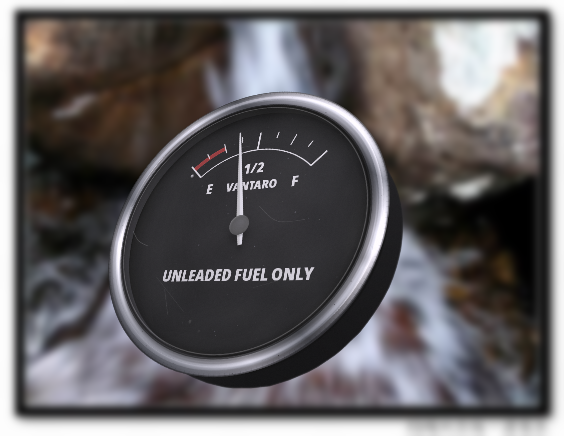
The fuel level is {"value": 0.375}
